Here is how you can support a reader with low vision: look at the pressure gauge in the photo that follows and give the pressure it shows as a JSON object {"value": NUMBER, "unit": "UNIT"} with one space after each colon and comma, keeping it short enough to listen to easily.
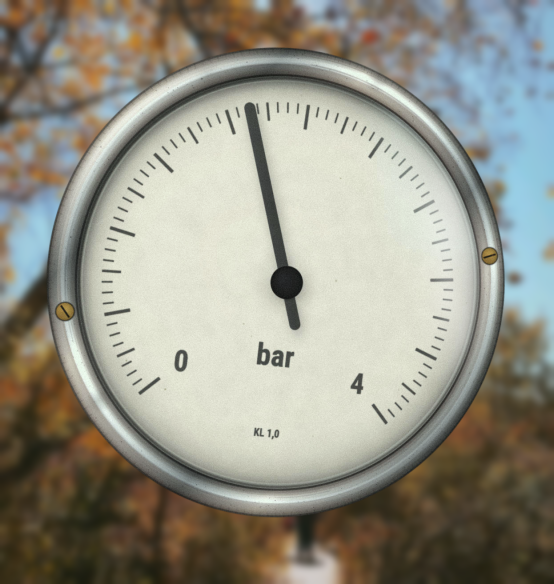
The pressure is {"value": 1.7, "unit": "bar"}
